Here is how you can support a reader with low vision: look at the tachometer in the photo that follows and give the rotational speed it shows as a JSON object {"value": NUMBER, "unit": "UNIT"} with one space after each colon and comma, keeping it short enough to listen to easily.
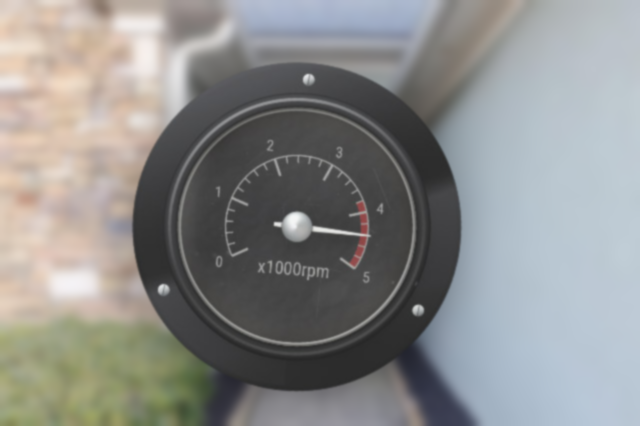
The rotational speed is {"value": 4400, "unit": "rpm"}
